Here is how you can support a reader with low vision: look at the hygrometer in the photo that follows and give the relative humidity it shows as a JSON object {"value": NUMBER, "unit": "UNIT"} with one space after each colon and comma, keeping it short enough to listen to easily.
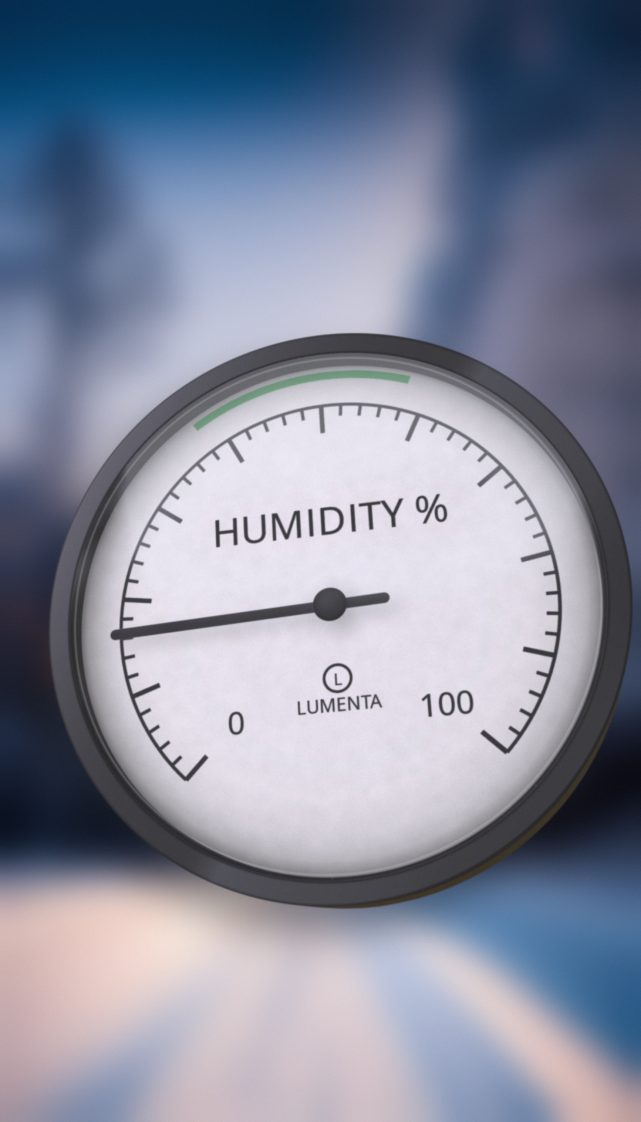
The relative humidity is {"value": 16, "unit": "%"}
